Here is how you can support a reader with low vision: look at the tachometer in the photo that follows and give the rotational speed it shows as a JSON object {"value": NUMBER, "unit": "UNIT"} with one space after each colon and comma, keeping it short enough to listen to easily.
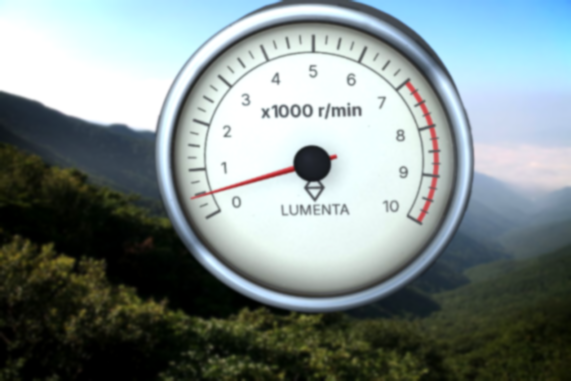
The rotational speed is {"value": 500, "unit": "rpm"}
